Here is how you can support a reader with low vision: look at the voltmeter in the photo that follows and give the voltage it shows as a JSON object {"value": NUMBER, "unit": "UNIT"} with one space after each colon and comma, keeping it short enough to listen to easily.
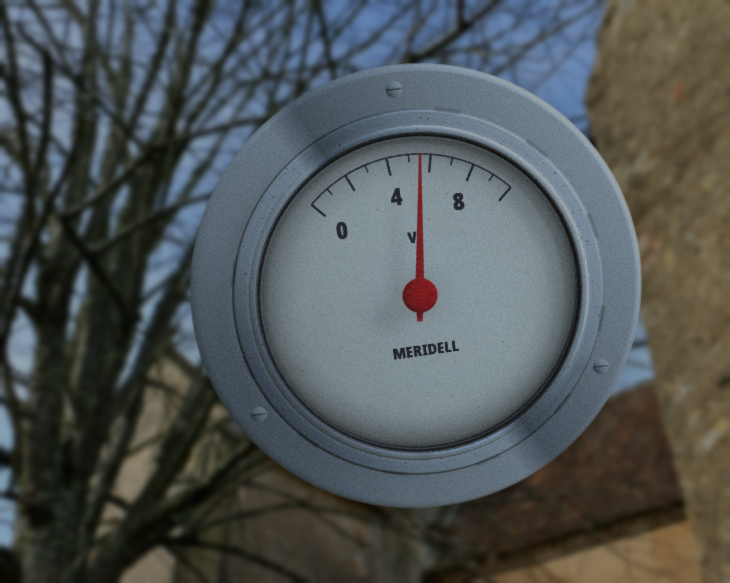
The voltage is {"value": 5.5, "unit": "V"}
